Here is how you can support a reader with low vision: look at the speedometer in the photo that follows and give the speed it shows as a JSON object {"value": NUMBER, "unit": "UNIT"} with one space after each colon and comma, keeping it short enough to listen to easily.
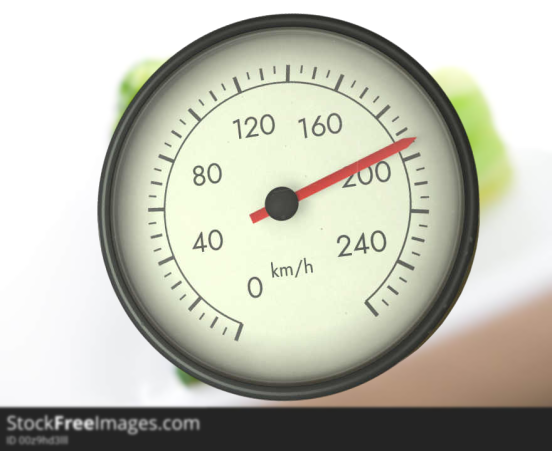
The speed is {"value": 195, "unit": "km/h"}
